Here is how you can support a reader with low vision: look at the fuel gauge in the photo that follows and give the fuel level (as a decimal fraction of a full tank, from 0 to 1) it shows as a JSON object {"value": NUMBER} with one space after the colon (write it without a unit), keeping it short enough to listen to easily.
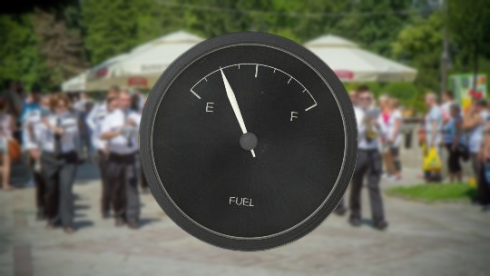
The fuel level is {"value": 0.25}
